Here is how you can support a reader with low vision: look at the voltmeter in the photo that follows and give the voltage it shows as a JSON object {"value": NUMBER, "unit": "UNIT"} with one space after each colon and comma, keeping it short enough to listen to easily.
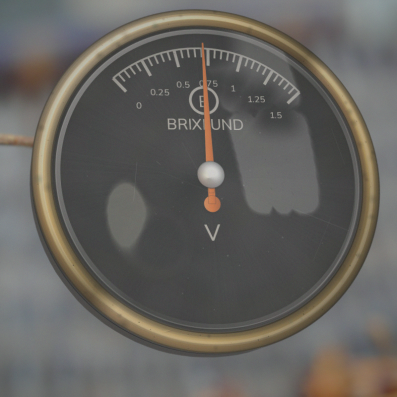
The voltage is {"value": 0.7, "unit": "V"}
